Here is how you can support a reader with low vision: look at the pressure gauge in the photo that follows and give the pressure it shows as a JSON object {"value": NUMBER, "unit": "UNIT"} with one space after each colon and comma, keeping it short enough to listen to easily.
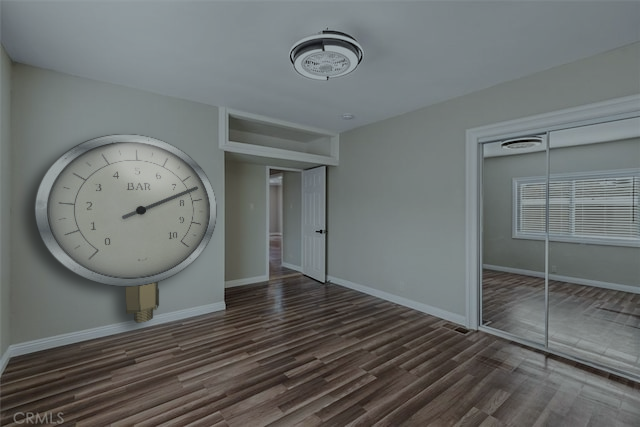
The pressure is {"value": 7.5, "unit": "bar"}
